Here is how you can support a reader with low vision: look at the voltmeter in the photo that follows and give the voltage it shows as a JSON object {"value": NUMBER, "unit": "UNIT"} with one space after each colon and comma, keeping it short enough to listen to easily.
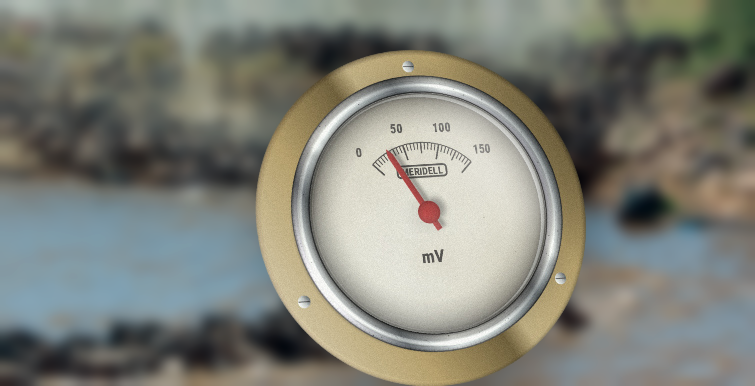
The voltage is {"value": 25, "unit": "mV"}
